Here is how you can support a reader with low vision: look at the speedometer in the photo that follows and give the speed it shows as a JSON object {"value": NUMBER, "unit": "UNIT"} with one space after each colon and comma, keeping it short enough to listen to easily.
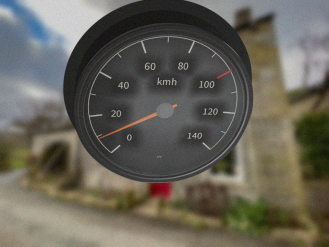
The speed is {"value": 10, "unit": "km/h"}
